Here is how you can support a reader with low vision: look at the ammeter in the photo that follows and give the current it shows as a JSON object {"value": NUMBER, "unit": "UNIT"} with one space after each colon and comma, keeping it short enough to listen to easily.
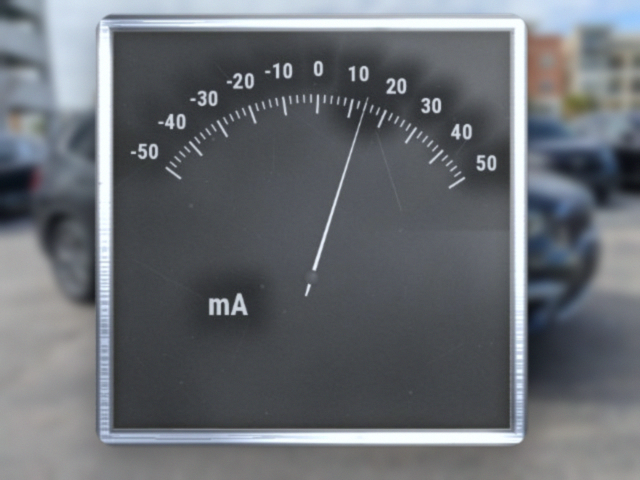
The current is {"value": 14, "unit": "mA"}
